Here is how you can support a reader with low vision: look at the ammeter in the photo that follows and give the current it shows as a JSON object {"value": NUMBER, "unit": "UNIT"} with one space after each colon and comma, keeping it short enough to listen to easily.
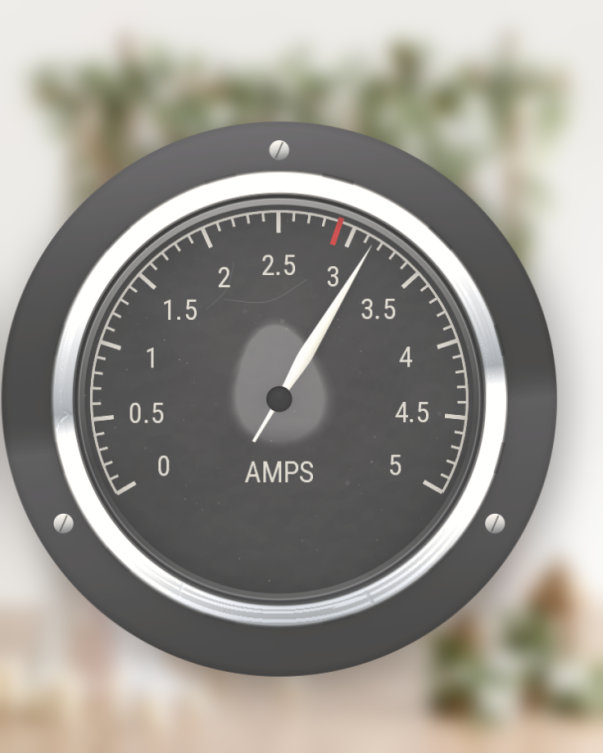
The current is {"value": 3.15, "unit": "A"}
